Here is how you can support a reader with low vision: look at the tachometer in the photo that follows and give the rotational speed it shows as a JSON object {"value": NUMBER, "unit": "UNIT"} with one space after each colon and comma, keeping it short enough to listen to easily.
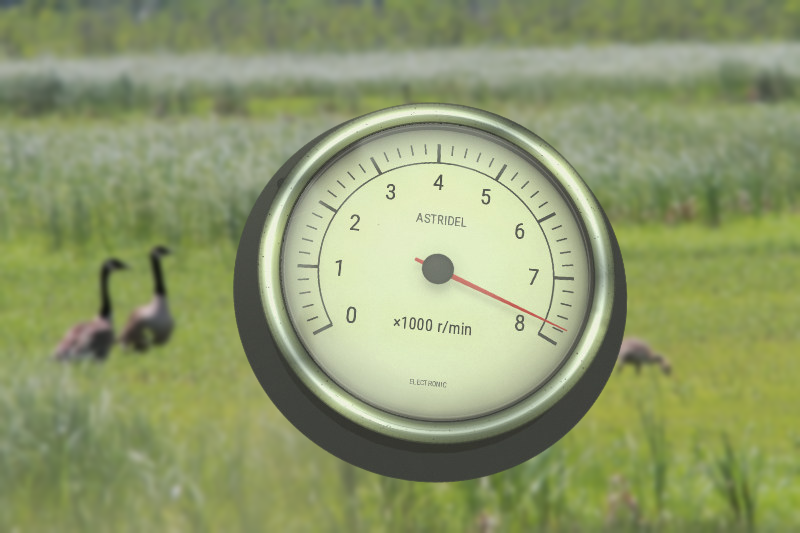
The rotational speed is {"value": 7800, "unit": "rpm"}
